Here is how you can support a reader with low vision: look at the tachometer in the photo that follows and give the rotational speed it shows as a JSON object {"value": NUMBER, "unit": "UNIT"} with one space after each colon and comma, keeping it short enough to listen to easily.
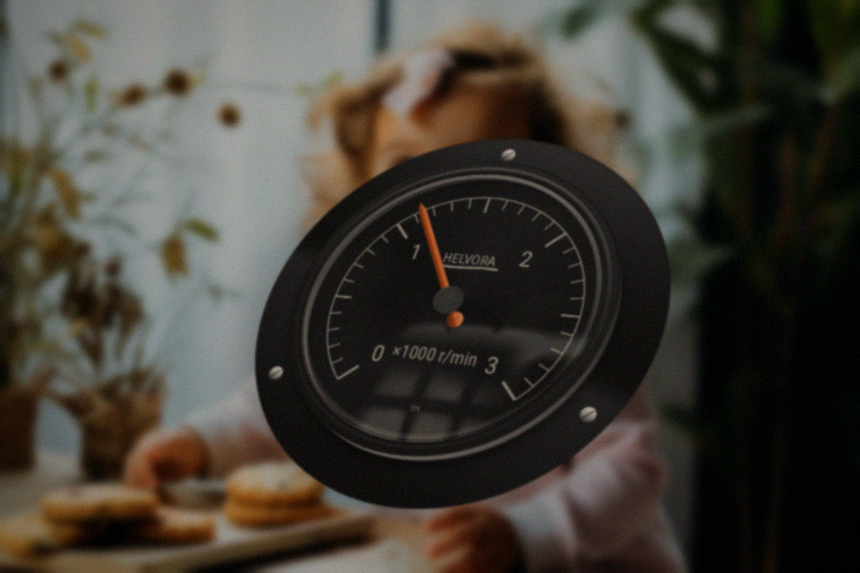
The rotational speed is {"value": 1150, "unit": "rpm"}
